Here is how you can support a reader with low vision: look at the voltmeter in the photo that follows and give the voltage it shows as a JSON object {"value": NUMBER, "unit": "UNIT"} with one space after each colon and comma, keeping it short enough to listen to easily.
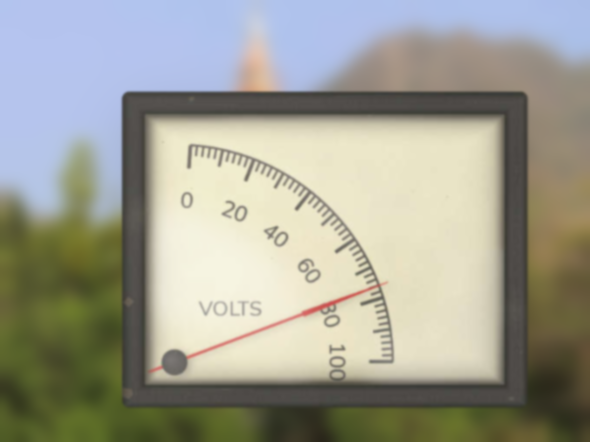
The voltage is {"value": 76, "unit": "V"}
